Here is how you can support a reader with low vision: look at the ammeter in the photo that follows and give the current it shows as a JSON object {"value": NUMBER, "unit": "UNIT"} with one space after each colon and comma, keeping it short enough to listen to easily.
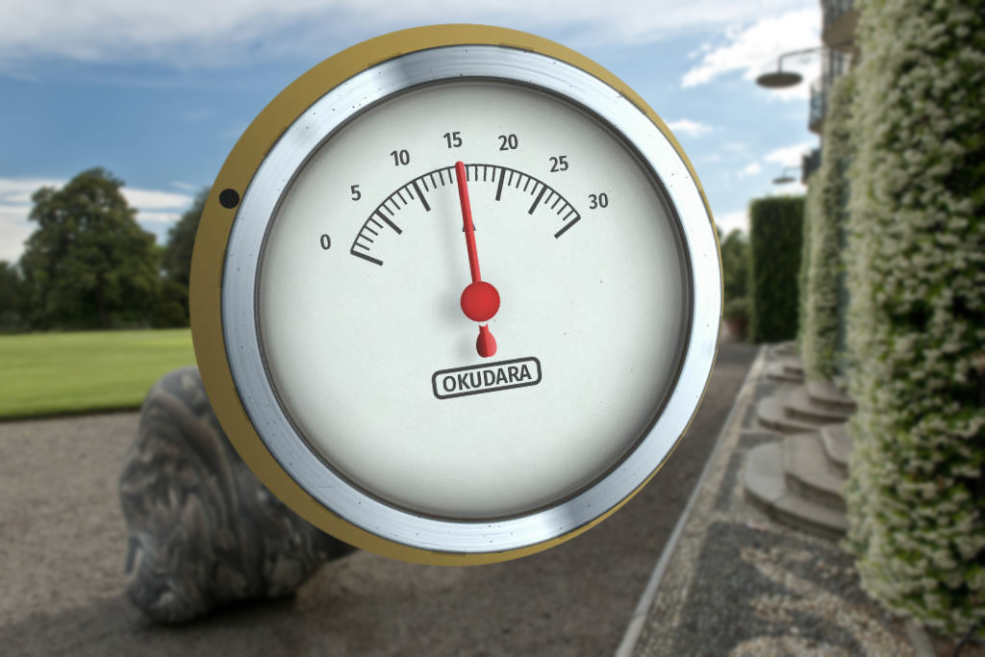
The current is {"value": 15, "unit": "A"}
